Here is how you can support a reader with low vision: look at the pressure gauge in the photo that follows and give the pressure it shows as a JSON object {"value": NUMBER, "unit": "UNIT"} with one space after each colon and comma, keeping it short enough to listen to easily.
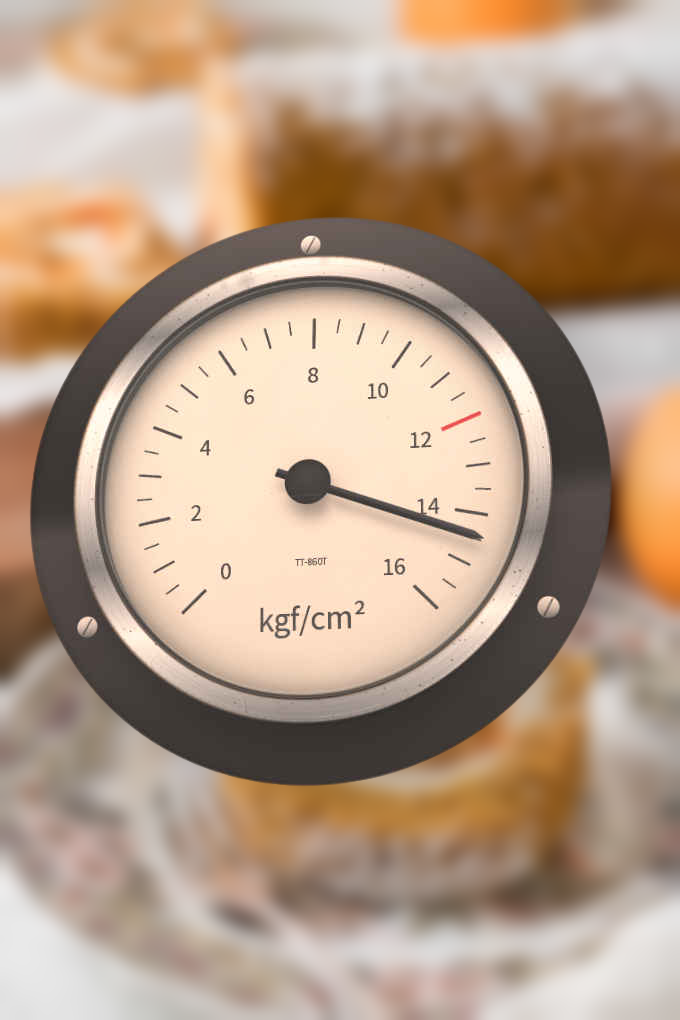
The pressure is {"value": 14.5, "unit": "kg/cm²"}
